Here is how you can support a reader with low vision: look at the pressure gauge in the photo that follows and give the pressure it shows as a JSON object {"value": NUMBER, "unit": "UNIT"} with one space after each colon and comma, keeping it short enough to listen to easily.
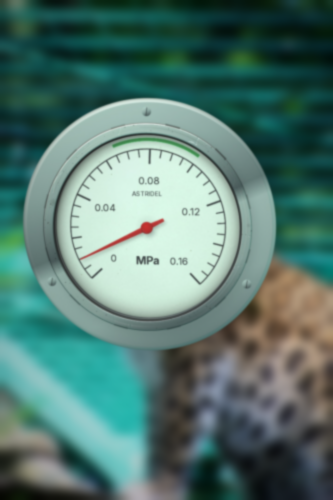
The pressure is {"value": 0.01, "unit": "MPa"}
